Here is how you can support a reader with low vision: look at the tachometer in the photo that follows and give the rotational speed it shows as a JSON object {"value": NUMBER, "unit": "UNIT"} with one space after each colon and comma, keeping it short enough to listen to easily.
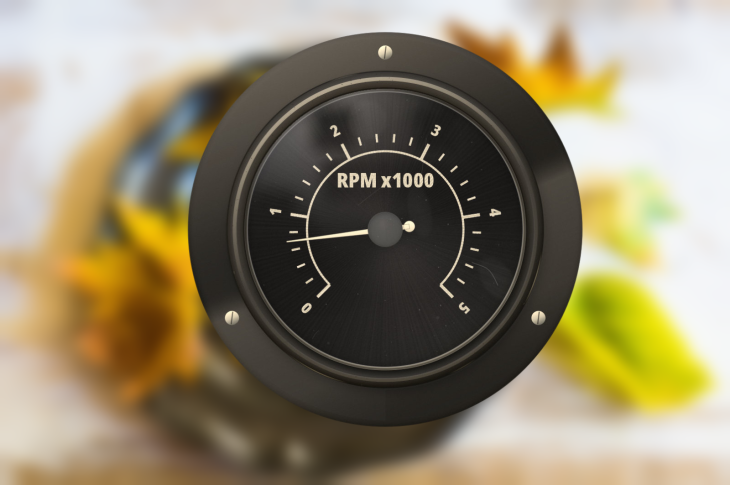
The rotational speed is {"value": 700, "unit": "rpm"}
